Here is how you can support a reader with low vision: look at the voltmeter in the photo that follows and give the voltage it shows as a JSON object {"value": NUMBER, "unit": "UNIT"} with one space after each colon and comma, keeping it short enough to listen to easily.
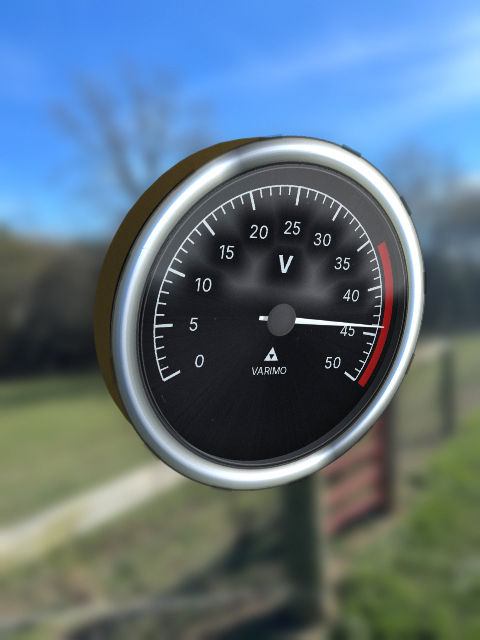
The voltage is {"value": 44, "unit": "V"}
